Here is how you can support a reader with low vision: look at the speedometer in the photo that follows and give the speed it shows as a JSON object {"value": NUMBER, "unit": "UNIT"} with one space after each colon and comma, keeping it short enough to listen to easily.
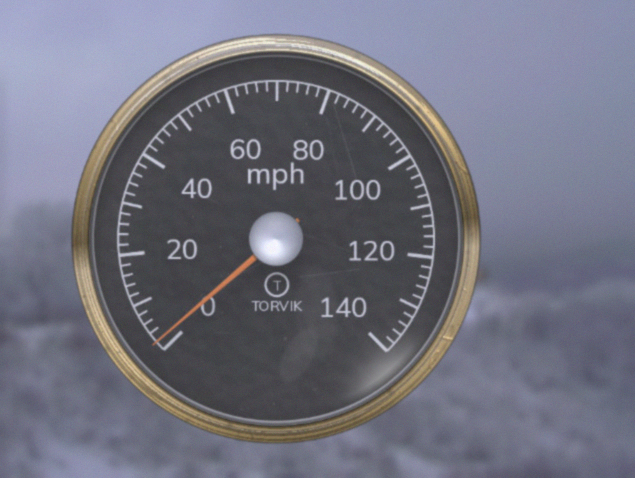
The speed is {"value": 2, "unit": "mph"}
